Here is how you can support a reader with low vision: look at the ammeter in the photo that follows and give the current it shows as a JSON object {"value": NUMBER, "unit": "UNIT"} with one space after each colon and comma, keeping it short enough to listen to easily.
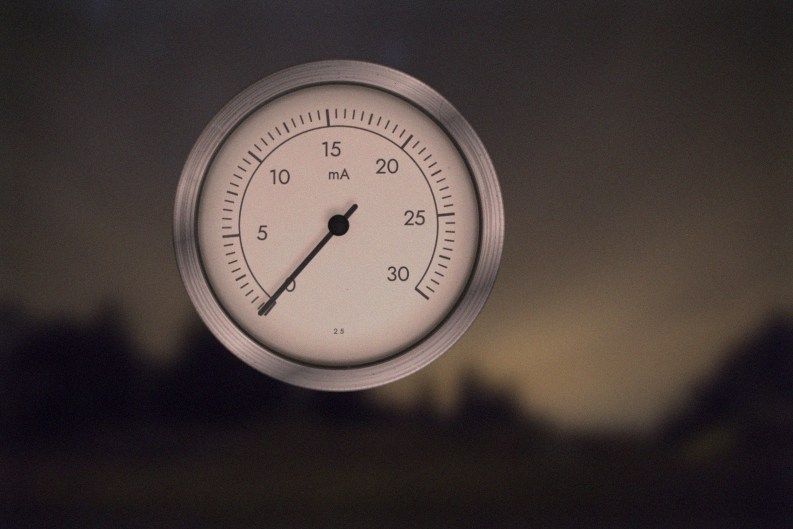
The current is {"value": 0.25, "unit": "mA"}
